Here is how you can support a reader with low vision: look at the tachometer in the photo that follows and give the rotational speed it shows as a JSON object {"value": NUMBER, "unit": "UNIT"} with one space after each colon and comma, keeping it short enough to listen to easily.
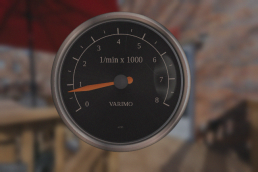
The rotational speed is {"value": 750, "unit": "rpm"}
